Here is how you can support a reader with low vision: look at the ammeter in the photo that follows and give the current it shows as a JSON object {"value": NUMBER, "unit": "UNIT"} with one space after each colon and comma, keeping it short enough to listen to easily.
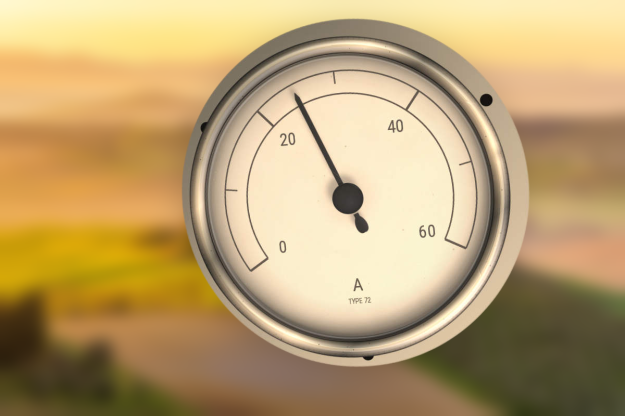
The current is {"value": 25, "unit": "A"}
